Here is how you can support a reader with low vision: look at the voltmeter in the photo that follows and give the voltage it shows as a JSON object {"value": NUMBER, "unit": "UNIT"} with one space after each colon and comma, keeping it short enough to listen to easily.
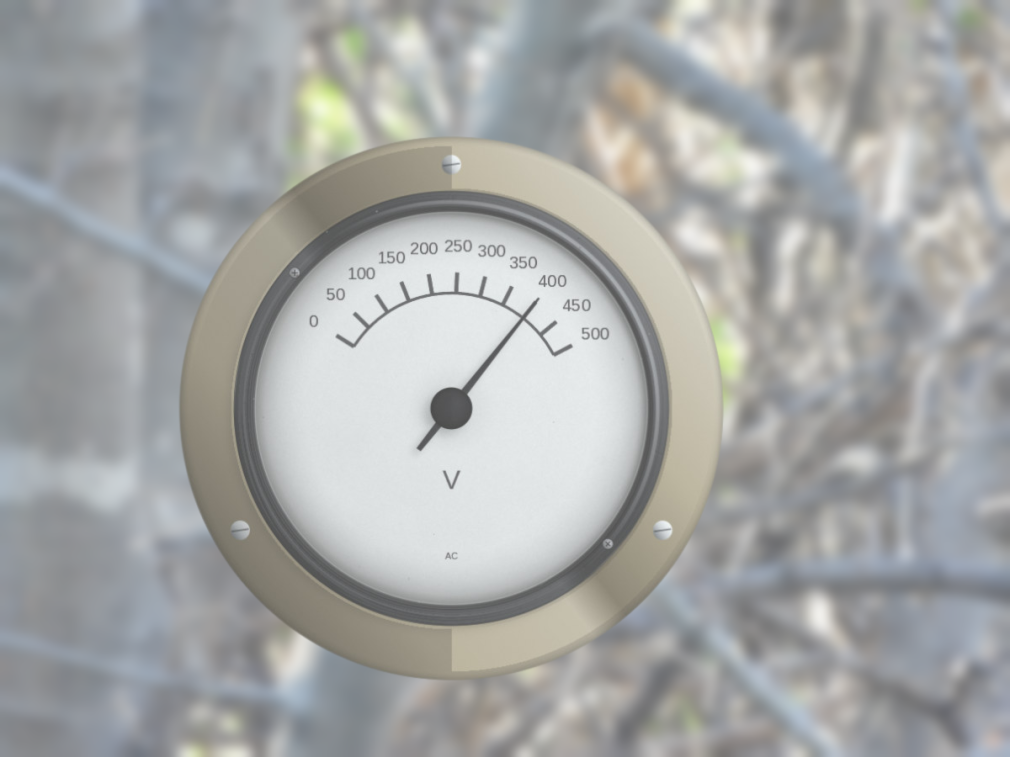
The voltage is {"value": 400, "unit": "V"}
